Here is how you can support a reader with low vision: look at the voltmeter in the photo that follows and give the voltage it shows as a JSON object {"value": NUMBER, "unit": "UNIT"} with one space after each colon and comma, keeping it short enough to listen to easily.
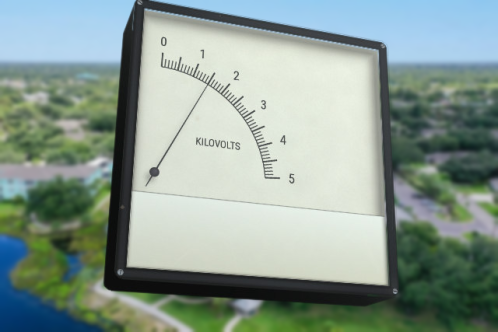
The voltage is {"value": 1.5, "unit": "kV"}
